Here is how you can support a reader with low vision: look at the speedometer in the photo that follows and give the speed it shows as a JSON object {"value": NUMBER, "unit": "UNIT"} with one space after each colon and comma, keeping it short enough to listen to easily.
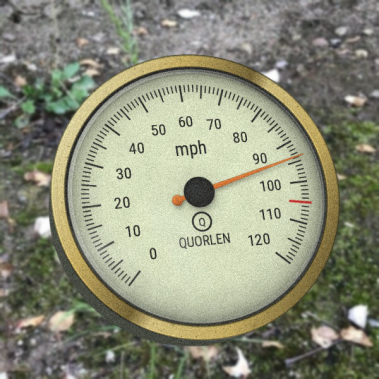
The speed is {"value": 94, "unit": "mph"}
